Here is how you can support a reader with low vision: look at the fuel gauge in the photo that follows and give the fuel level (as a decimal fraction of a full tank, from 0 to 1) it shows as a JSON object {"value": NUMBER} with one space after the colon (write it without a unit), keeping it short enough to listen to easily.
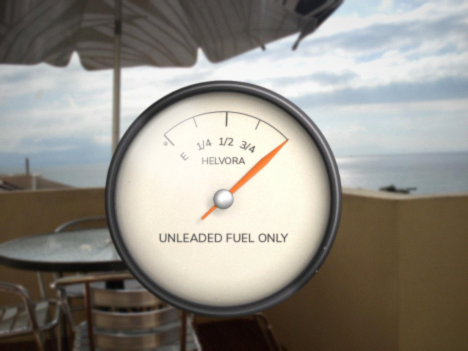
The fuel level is {"value": 1}
